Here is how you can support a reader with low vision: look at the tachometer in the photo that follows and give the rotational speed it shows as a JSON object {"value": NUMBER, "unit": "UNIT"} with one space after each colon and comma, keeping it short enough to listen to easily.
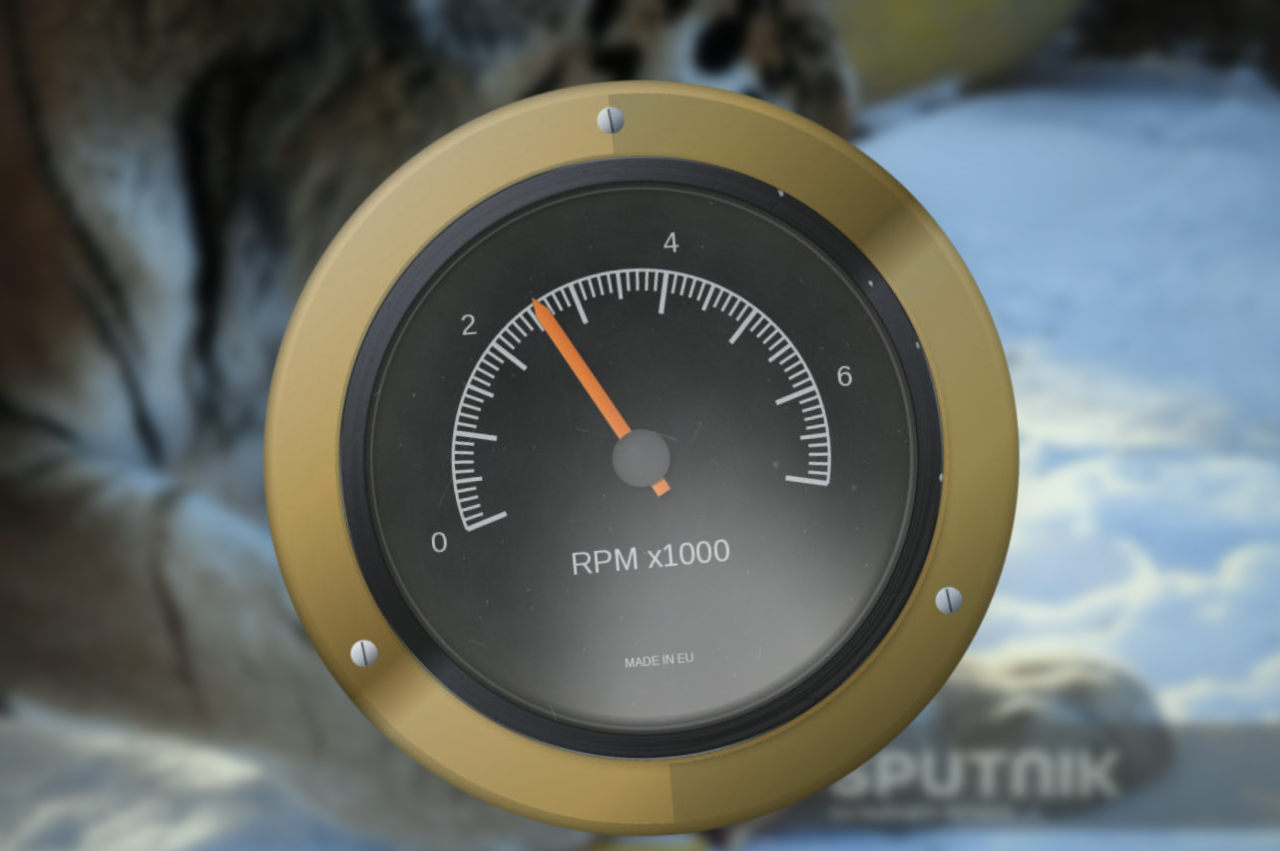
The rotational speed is {"value": 2600, "unit": "rpm"}
